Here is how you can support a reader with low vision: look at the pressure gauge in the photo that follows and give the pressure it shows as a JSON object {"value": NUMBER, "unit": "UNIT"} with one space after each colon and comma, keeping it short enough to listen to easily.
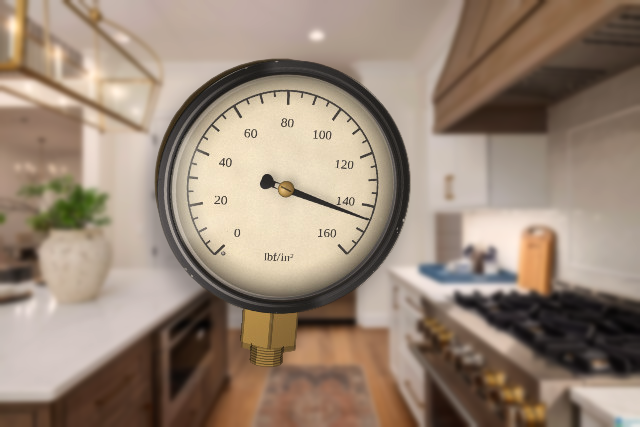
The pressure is {"value": 145, "unit": "psi"}
